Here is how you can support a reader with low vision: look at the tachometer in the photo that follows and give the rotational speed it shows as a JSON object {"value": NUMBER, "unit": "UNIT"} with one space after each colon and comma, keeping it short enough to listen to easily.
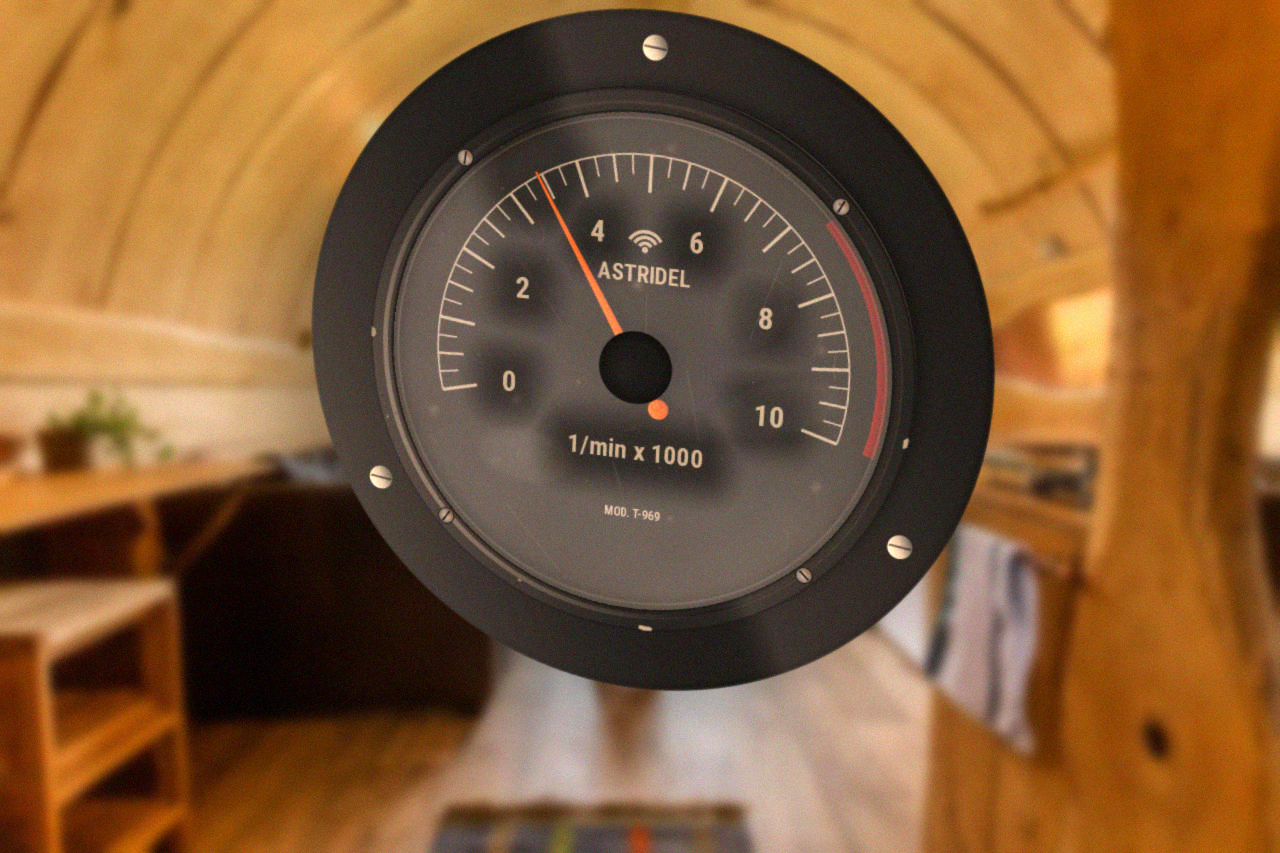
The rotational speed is {"value": 3500, "unit": "rpm"}
